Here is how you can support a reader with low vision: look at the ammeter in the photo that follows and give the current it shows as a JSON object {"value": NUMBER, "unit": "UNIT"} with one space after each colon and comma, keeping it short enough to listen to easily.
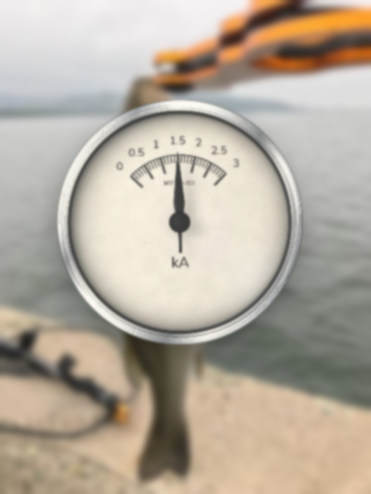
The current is {"value": 1.5, "unit": "kA"}
